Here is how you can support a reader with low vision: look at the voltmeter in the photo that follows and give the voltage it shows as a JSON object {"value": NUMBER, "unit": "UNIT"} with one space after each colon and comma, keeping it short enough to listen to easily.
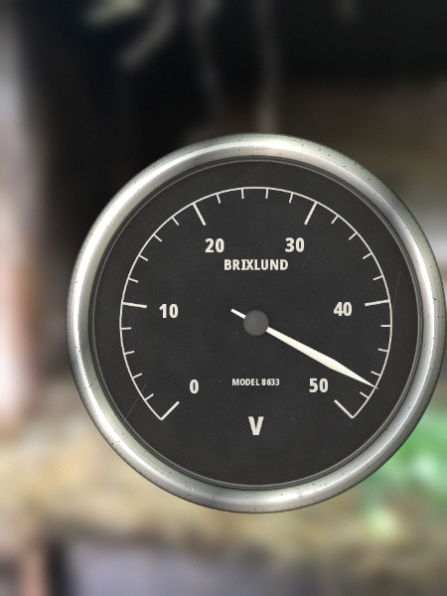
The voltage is {"value": 47, "unit": "V"}
